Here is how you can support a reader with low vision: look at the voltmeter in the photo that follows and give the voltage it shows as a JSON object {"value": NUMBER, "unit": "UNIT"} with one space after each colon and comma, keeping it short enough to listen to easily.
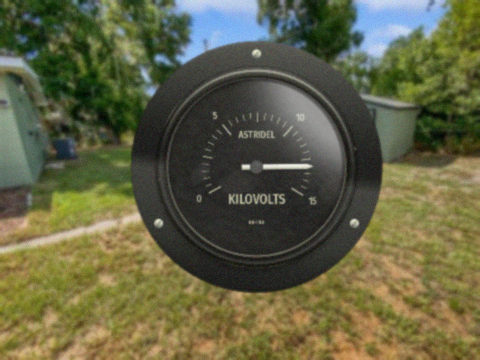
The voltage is {"value": 13, "unit": "kV"}
